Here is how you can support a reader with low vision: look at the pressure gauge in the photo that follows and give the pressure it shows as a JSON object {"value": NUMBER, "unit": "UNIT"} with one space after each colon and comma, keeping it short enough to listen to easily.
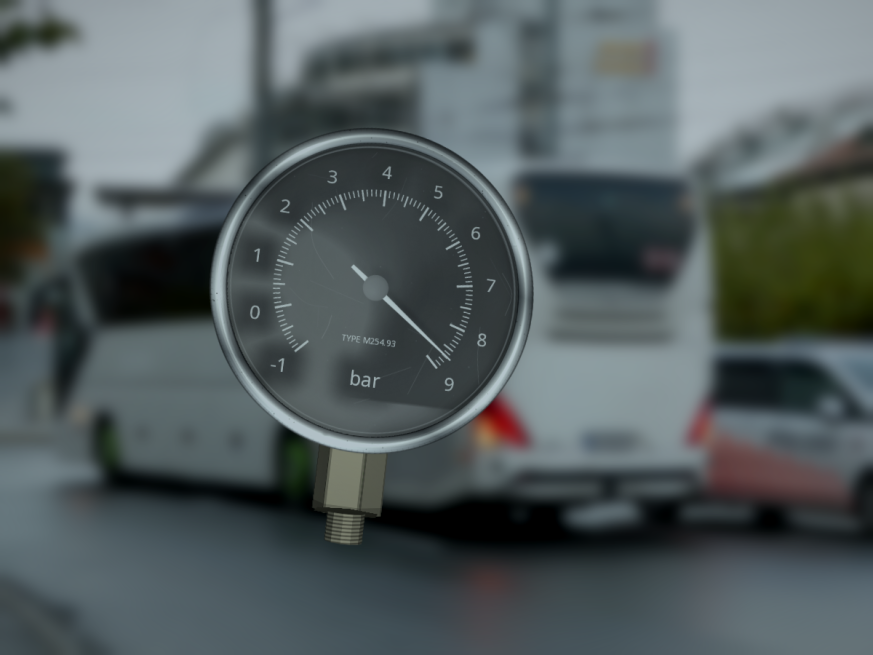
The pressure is {"value": 8.7, "unit": "bar"}
